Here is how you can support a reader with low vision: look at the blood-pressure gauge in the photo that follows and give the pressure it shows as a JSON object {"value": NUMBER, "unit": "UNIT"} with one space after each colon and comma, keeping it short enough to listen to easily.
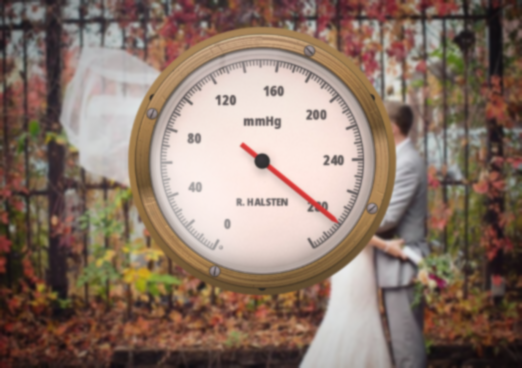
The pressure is {"value": 280, "unit": "mmHg"}
